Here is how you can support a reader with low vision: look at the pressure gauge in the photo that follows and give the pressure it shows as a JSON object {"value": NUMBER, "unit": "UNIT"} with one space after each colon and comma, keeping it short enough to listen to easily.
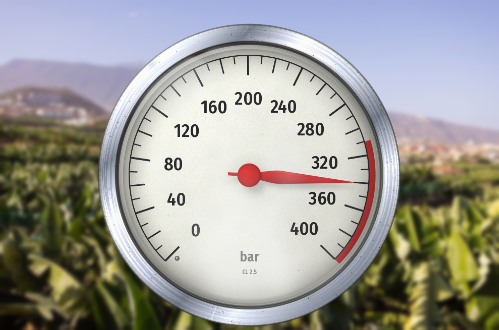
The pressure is {"value": 340, "unit": "bar"}
